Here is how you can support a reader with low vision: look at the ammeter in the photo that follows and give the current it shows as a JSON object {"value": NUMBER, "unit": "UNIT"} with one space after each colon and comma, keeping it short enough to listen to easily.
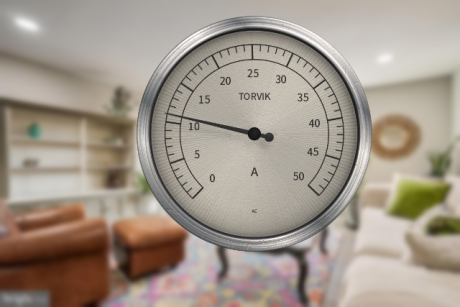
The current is {"value": 11, "unit": "A"}
